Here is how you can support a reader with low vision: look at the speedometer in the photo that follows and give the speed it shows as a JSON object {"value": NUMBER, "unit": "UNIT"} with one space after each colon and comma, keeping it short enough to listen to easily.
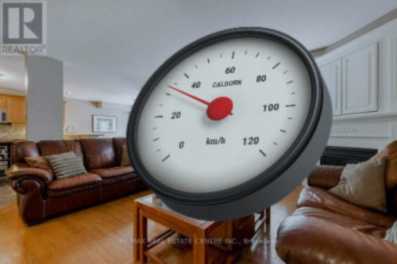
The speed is {"value": 32.5, "unit": "km/h"}
